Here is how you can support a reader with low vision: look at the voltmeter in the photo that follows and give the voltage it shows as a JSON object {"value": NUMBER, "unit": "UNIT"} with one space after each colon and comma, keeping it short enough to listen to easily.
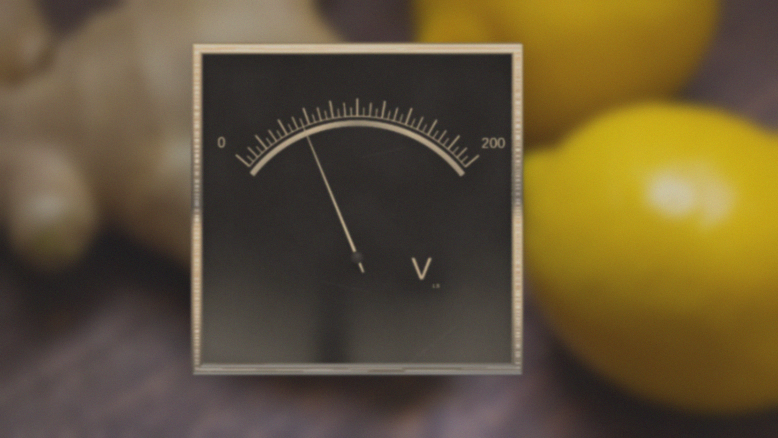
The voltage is {"value": 55, "unit": "V"}
